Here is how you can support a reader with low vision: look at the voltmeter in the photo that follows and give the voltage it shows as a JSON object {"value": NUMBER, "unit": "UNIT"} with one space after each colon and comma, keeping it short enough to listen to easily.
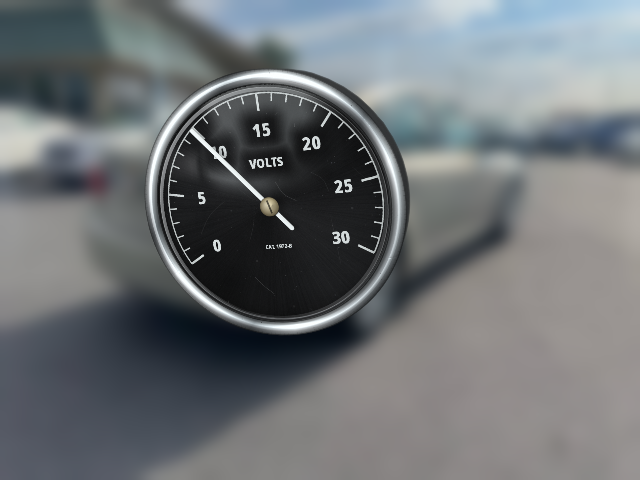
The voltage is {"value": 10, "unit": "V"}
